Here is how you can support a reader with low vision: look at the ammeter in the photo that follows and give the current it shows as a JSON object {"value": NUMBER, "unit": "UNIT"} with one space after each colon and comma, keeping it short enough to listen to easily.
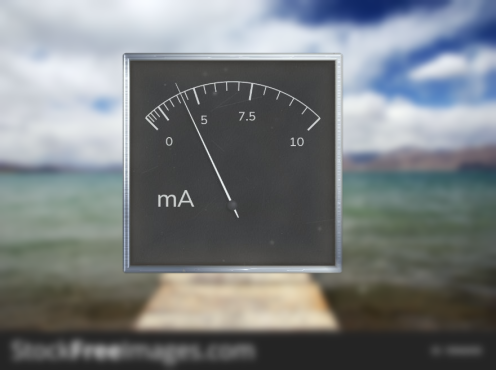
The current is {"value": 4.25, "unit": "mA"}
